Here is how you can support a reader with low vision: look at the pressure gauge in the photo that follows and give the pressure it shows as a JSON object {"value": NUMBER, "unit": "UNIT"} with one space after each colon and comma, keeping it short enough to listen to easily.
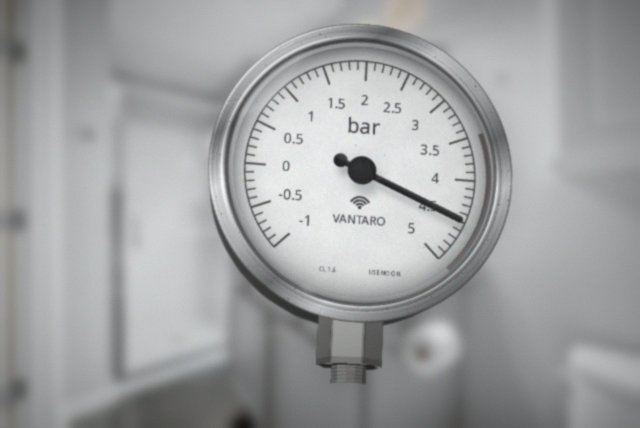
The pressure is {"value": 4.5, "unit": "bar"}
